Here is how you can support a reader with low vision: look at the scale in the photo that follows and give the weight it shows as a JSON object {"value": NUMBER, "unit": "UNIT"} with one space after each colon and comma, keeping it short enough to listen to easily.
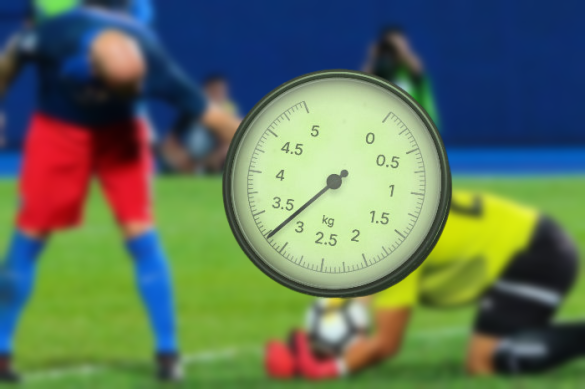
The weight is {"value": 3.2, "unit": "kg"}
